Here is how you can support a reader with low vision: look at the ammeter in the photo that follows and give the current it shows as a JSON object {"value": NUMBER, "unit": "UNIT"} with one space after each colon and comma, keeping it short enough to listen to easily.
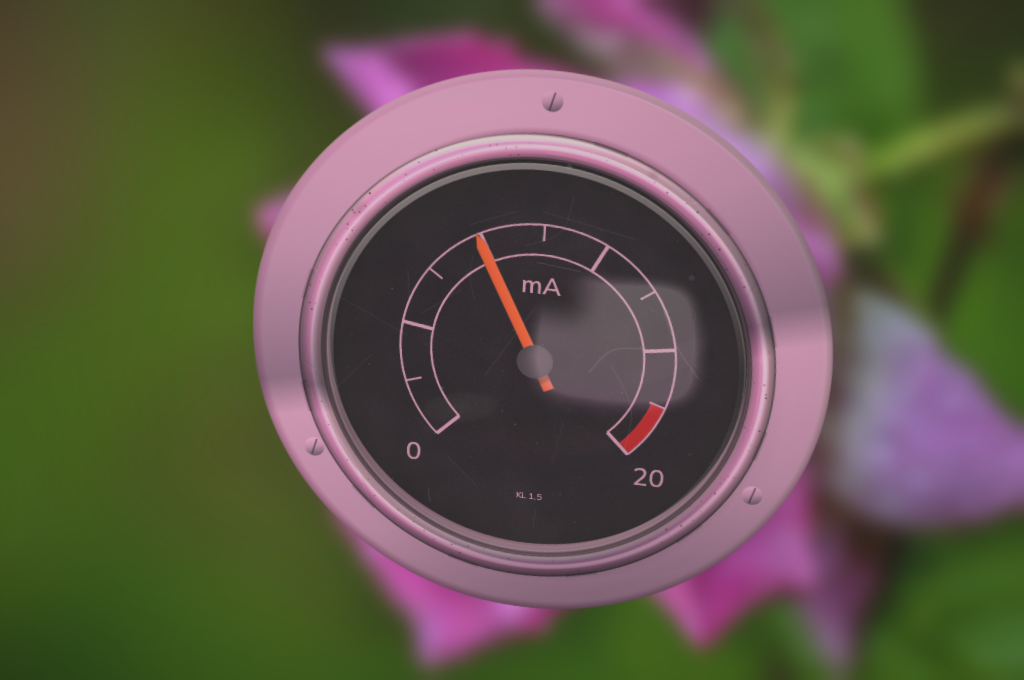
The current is {"value": 8, "unit": "mA"}
